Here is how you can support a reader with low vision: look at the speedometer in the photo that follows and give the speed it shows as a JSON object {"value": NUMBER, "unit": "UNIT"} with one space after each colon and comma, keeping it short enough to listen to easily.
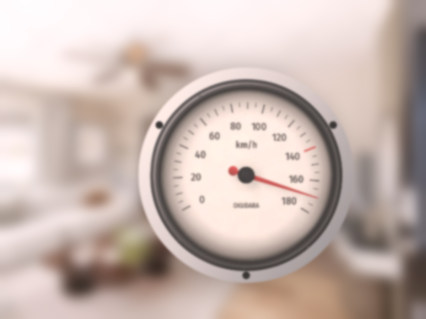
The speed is {"value": 170, "unit": "km/h"}
